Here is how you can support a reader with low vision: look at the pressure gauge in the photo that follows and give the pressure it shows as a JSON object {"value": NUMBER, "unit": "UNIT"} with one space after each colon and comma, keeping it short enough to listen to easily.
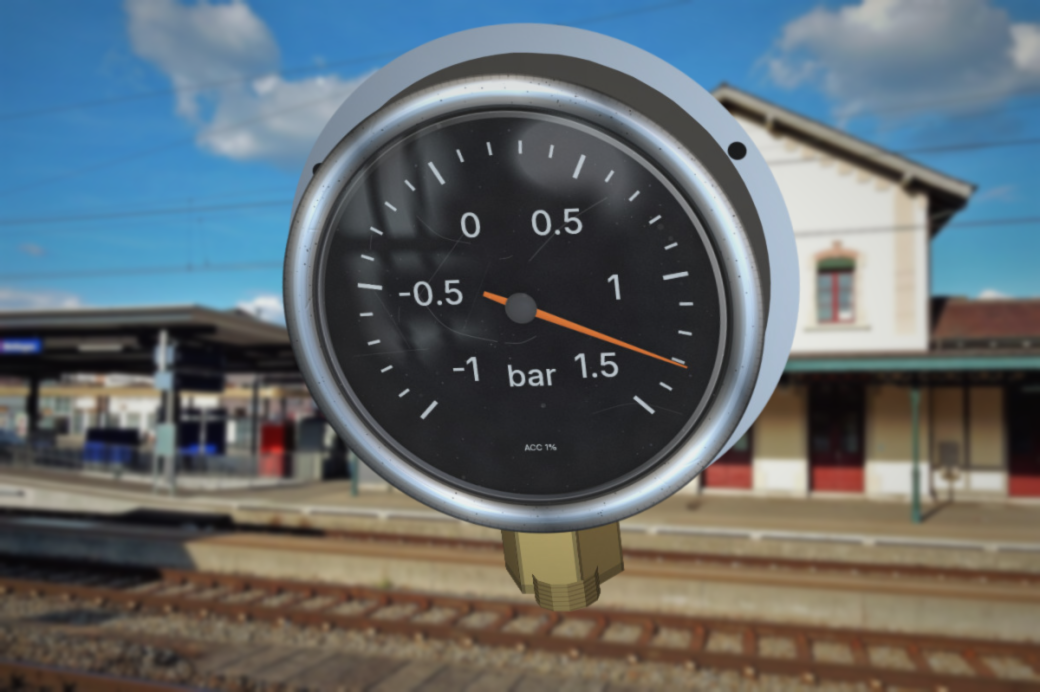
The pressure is {"value": 1.3, "unit": "bar"}
